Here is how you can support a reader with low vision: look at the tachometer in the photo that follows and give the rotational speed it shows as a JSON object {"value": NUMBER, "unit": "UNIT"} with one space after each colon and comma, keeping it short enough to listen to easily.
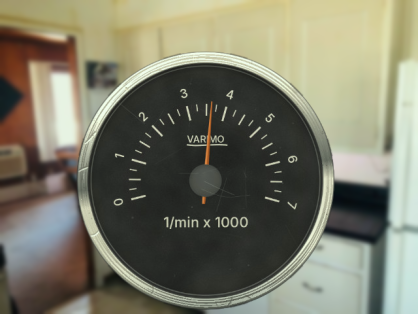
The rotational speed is {"value": 3625, "unit": "rpm"}
